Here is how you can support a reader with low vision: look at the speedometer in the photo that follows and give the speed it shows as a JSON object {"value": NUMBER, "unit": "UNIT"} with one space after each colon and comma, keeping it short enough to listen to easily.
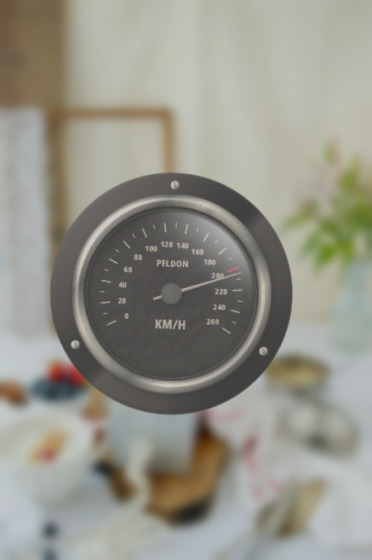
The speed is {"value": 205, "unit": "km/h"}
